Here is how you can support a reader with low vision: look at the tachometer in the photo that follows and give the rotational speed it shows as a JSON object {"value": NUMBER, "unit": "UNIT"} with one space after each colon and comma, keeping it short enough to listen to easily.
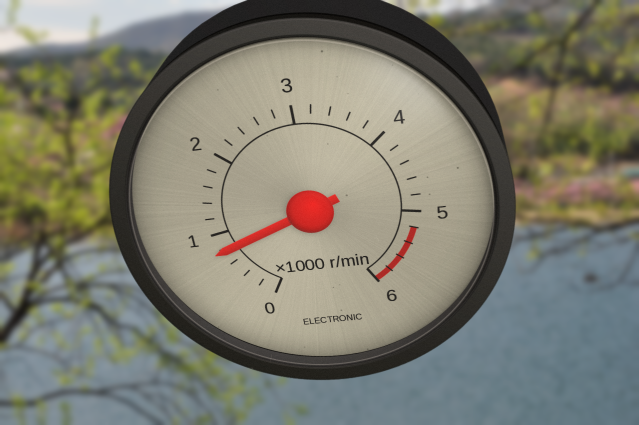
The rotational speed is {"value": 800, "unit": "rpm"}
